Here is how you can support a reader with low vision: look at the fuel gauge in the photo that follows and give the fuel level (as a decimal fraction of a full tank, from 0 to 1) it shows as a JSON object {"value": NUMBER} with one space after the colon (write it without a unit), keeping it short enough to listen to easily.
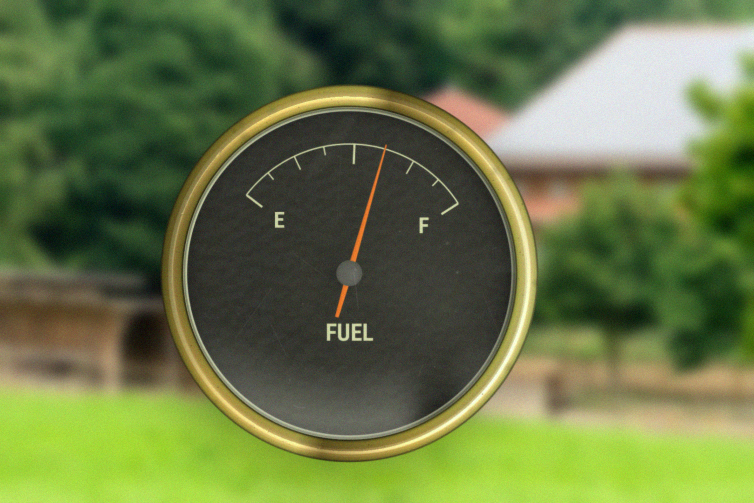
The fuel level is {"value": 0.625}
